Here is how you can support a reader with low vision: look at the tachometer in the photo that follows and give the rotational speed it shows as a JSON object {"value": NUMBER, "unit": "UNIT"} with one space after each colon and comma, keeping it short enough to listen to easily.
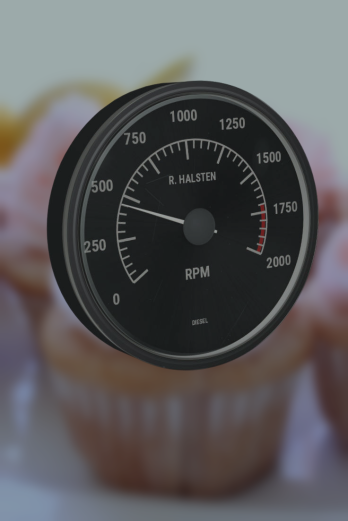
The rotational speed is {"value": 450, "unit": "rpm"}
